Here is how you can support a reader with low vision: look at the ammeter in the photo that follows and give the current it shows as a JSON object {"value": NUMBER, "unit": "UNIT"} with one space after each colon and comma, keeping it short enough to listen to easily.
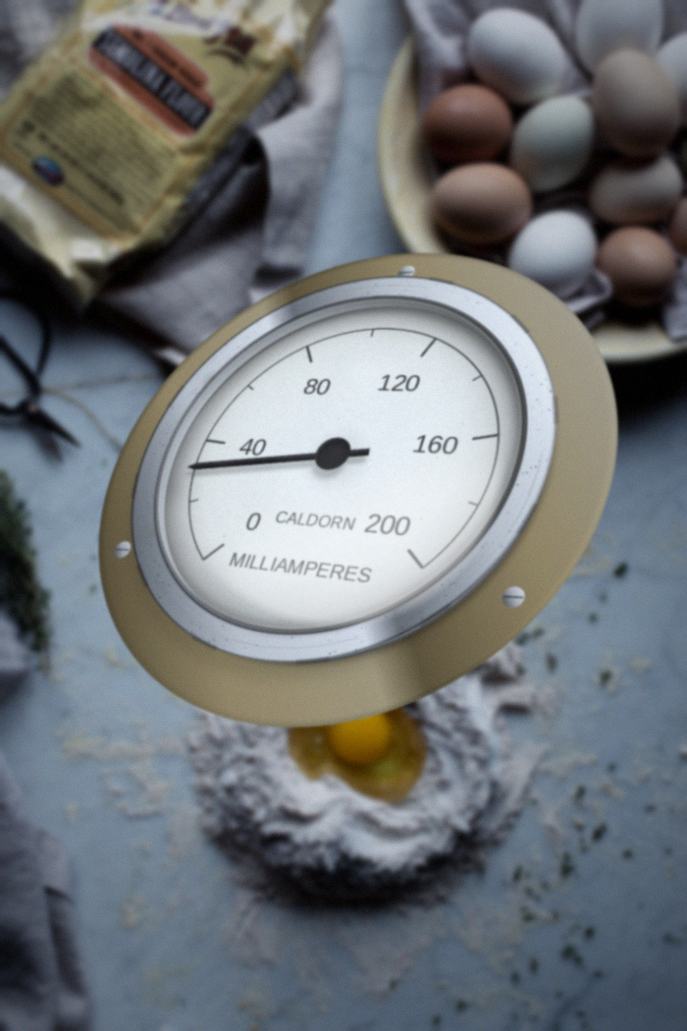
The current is {"value": 30, "unit": "mA"}
